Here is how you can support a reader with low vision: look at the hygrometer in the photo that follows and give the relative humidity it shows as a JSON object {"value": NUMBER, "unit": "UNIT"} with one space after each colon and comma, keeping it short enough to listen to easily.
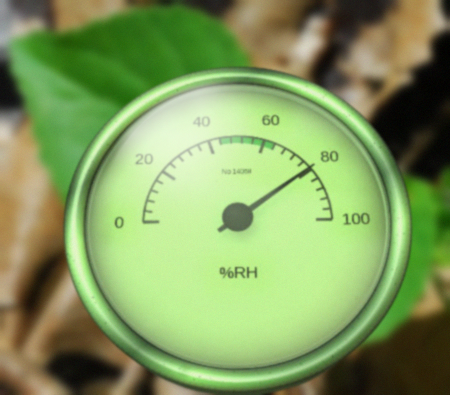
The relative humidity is {"value": 80, "unit": "%"}
